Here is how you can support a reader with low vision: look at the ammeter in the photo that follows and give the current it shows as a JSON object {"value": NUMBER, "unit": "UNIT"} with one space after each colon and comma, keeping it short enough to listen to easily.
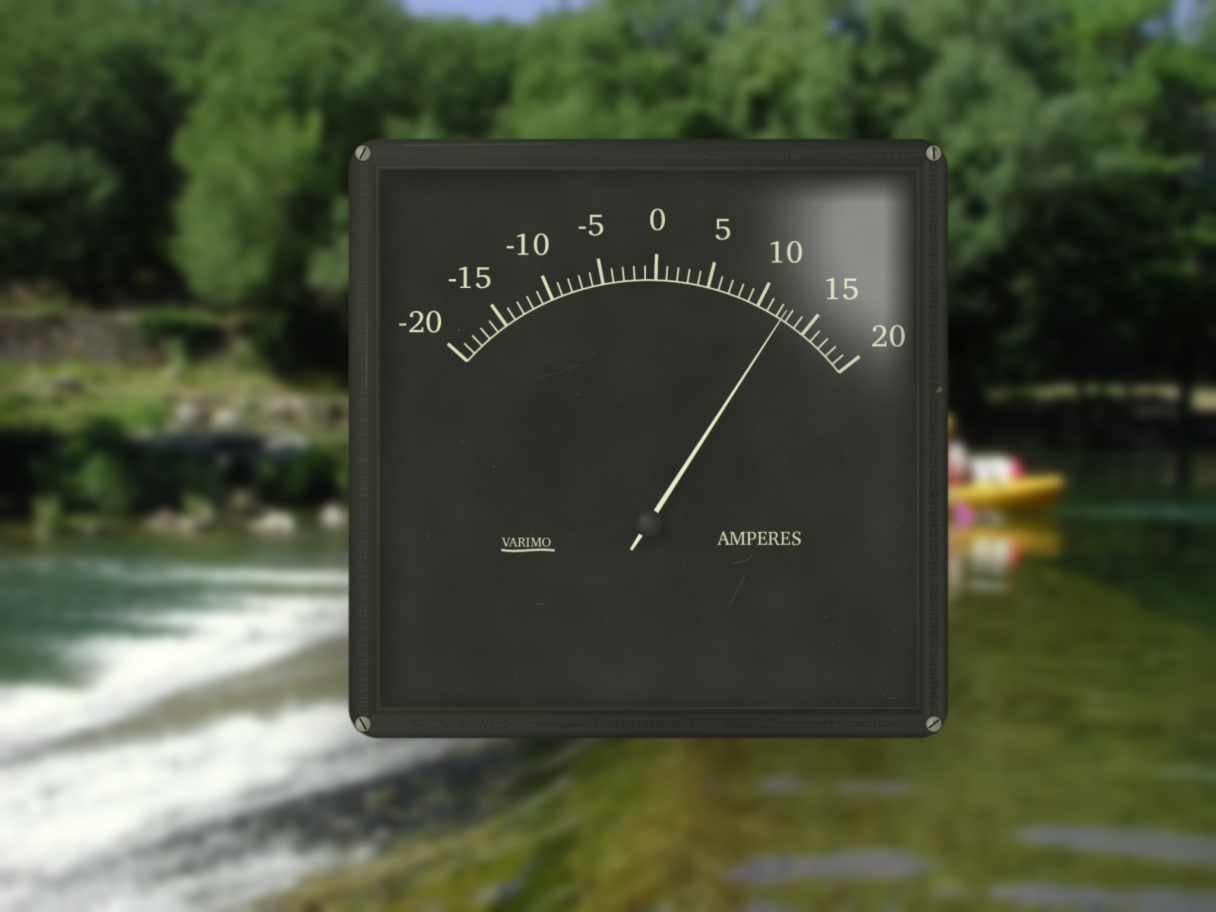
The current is {"value": 12.5, "unit": "A"}
